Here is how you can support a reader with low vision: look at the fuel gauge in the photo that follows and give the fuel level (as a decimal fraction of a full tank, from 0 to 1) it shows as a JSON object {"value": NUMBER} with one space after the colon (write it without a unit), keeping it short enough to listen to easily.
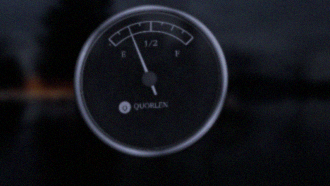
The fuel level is {"value": 0.25}
